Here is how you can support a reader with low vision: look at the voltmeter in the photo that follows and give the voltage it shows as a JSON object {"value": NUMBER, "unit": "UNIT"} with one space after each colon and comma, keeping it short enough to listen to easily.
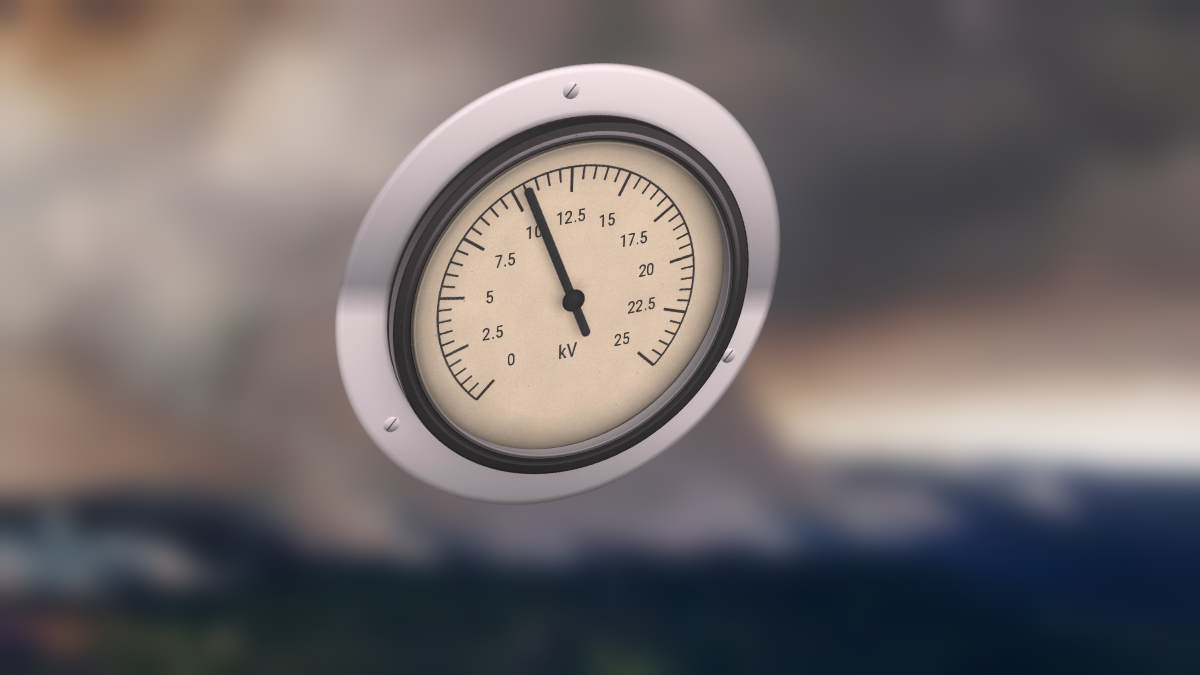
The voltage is {"value": 10.5, "unit": "kV"}
